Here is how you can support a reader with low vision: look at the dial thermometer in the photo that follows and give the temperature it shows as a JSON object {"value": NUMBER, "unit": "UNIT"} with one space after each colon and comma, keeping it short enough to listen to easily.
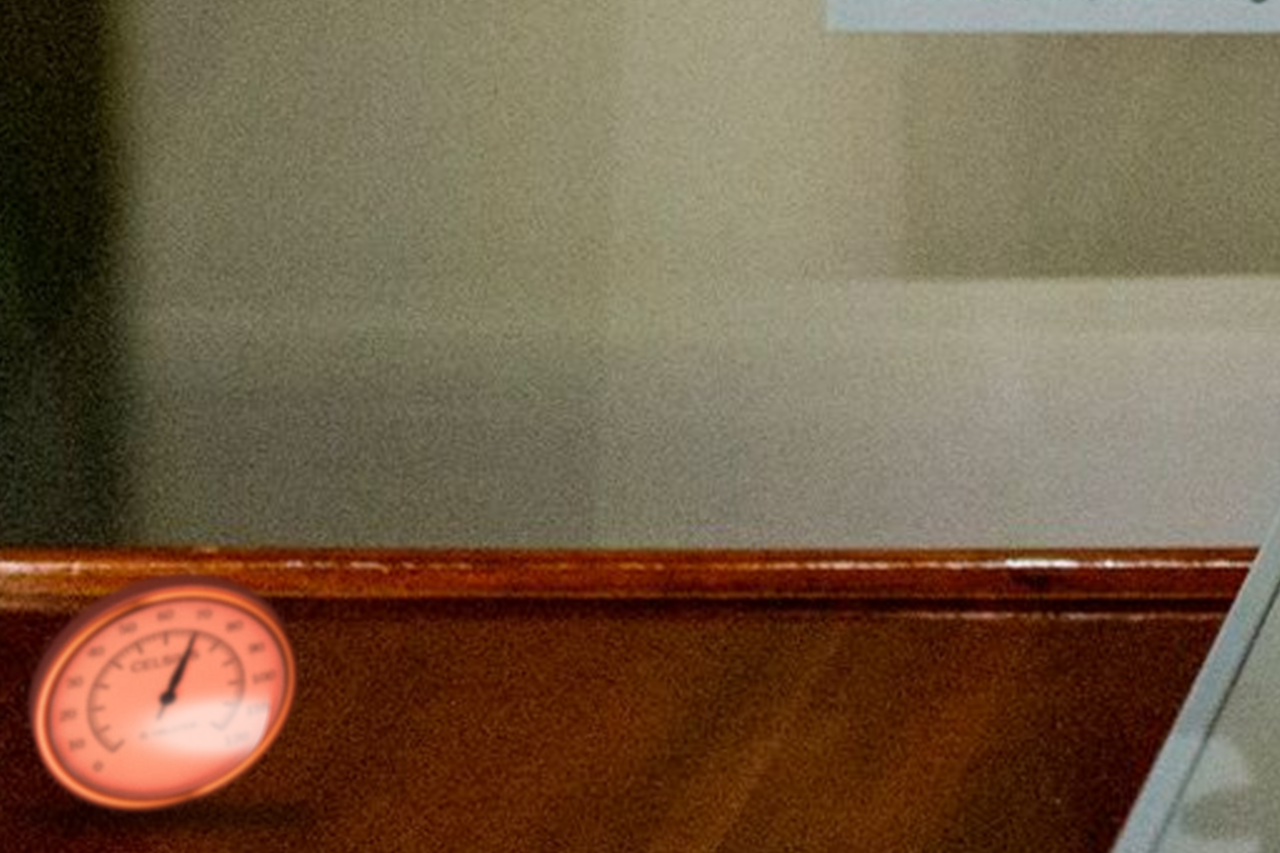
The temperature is {"value": 70, "unit": "°C"}
